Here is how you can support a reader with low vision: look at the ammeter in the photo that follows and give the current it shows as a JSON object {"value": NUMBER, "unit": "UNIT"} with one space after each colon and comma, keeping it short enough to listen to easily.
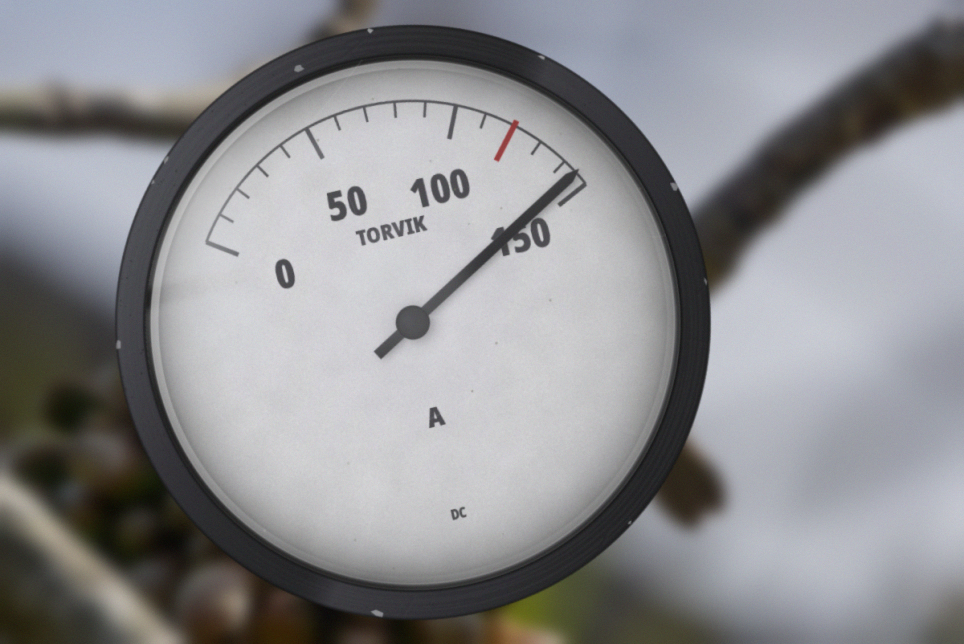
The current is {"value": 145, "unit": "A"}
